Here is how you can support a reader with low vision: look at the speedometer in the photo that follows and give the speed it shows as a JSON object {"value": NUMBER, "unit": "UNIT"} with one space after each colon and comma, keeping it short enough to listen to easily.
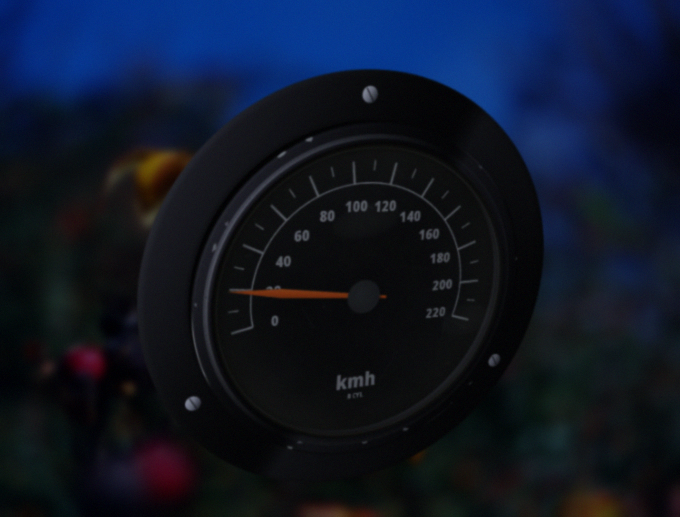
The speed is {"value": 20, "unit": "km/h"}
